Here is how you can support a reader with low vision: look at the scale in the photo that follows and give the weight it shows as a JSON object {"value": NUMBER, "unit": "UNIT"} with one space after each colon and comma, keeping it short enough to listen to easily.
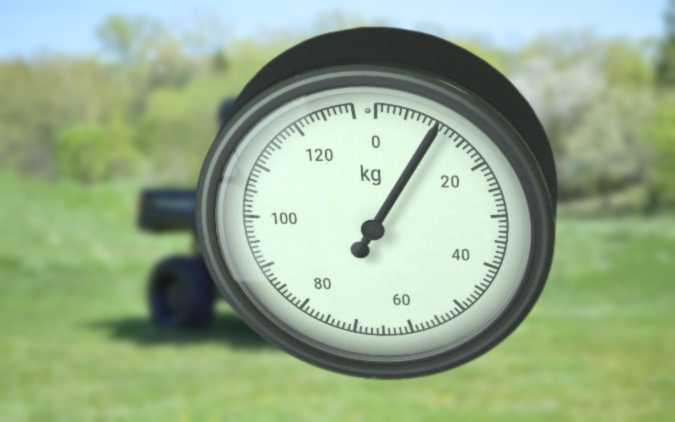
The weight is {"value": 10, "unit": "kg"}
